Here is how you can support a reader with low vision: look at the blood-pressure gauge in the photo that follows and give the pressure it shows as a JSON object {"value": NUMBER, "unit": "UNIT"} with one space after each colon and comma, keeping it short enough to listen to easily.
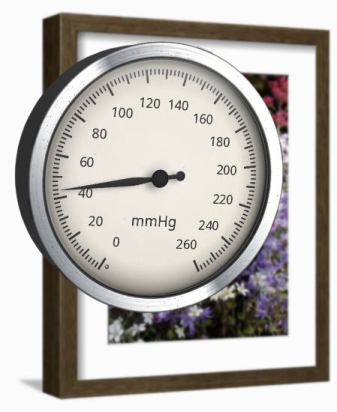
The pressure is {"value": 44, "unit": "mmHg"}
